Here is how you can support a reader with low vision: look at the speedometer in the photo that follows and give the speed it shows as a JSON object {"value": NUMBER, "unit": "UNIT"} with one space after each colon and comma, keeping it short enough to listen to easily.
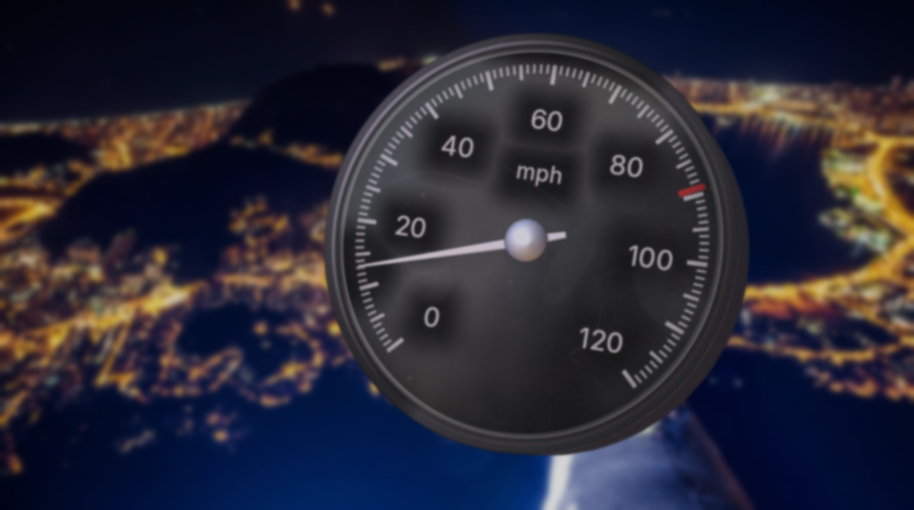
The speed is {"value": 13, "unit": "mph"}
